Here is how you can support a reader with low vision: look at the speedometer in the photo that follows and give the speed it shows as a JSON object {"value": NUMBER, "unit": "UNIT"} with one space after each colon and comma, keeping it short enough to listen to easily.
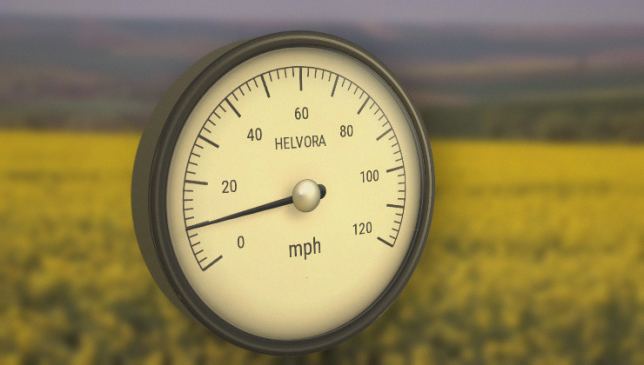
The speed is {"value": 10, "unit": "mph"}
